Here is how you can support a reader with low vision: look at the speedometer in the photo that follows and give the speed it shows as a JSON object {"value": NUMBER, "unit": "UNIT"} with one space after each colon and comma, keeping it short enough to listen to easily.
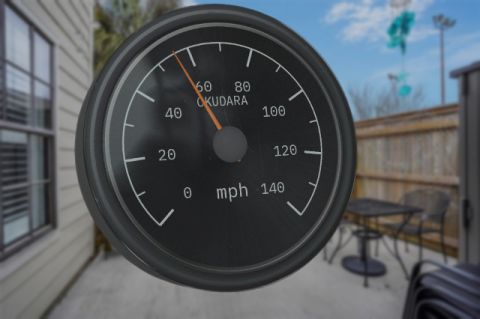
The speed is {"value": 55, "unit": "mph"}
